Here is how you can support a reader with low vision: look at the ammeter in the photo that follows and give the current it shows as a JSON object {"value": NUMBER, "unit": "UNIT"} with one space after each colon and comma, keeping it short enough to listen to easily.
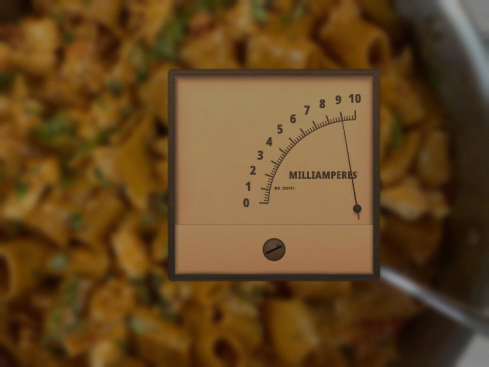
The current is {"value": 9, "unit": "mA"}
